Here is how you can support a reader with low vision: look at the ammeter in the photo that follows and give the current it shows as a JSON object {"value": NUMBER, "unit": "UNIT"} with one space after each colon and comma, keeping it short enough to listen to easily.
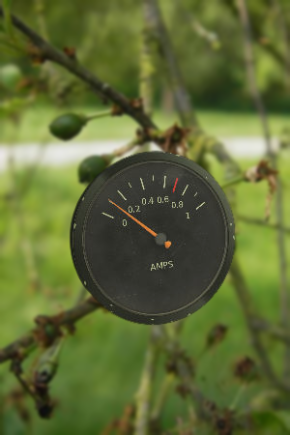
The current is {"value": 0.1, "unit": "A"}
